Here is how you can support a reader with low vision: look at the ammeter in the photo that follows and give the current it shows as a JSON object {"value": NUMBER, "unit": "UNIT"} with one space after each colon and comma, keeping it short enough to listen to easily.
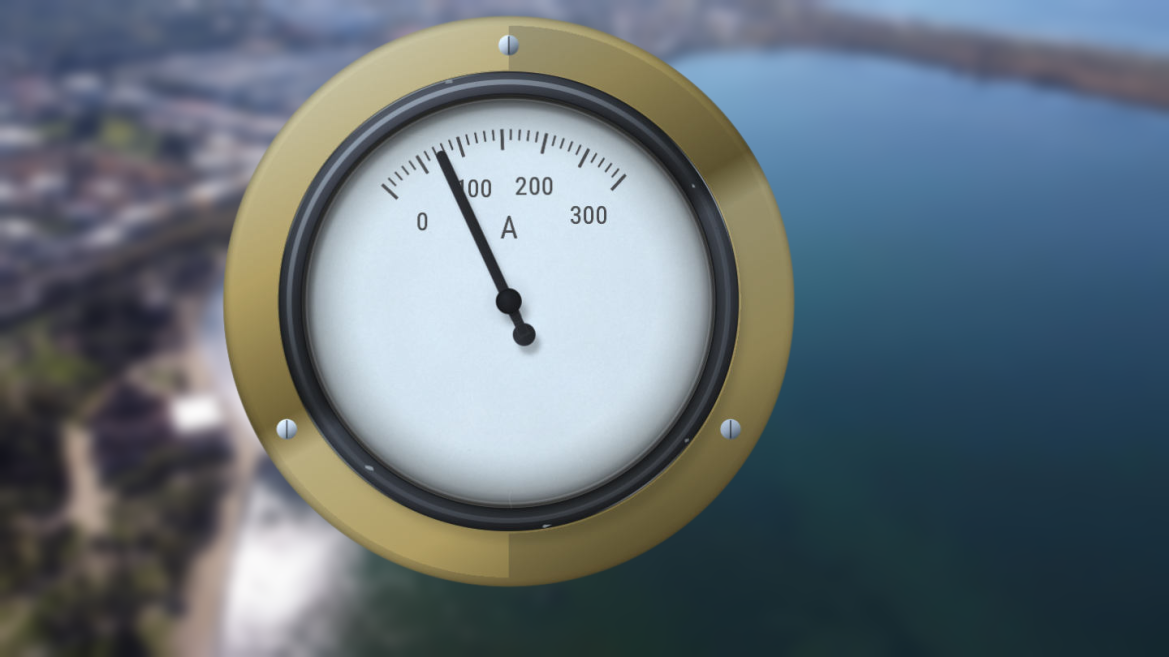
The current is {"value": 75, "unit": "A"}
